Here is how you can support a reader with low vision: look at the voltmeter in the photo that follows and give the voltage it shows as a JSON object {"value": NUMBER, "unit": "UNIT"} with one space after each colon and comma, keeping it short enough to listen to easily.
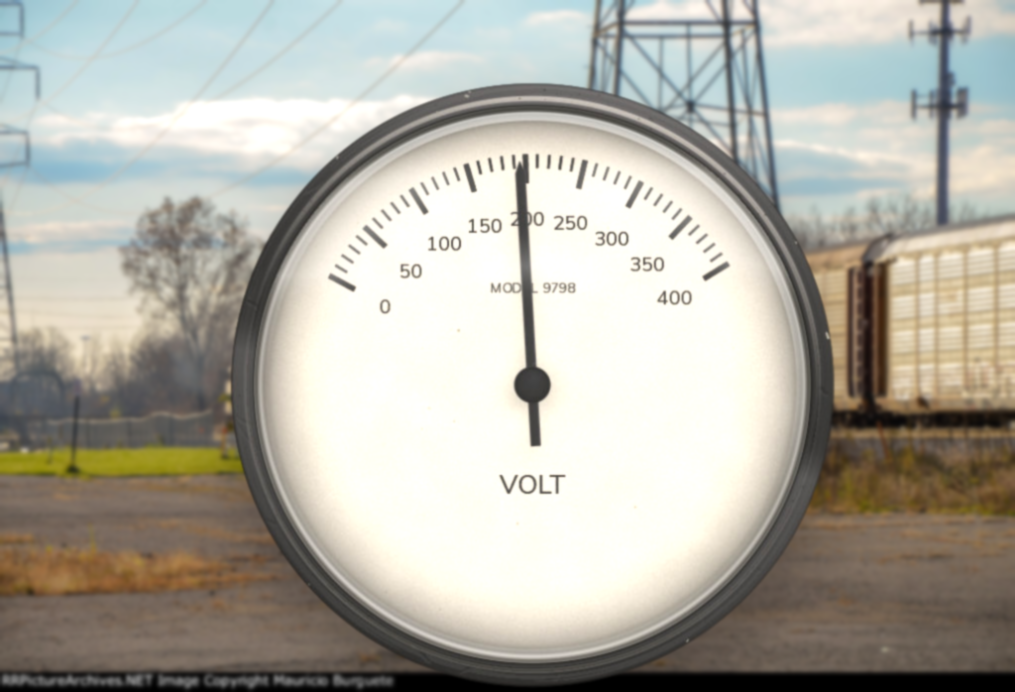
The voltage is {"value": 195, "unit": "V"}
